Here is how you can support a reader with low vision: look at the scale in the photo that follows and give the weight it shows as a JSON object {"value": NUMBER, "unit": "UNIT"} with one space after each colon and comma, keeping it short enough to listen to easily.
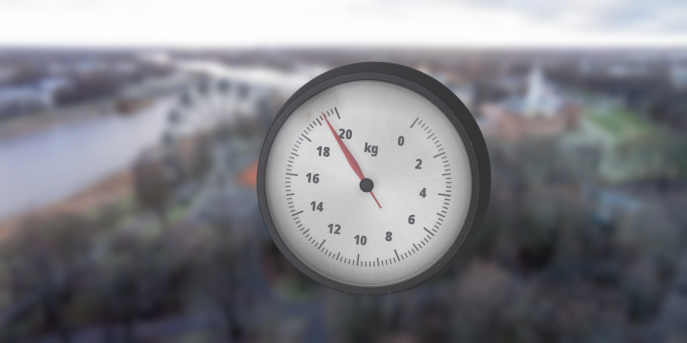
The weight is {"value": 19.4, "unit": "kg"}
